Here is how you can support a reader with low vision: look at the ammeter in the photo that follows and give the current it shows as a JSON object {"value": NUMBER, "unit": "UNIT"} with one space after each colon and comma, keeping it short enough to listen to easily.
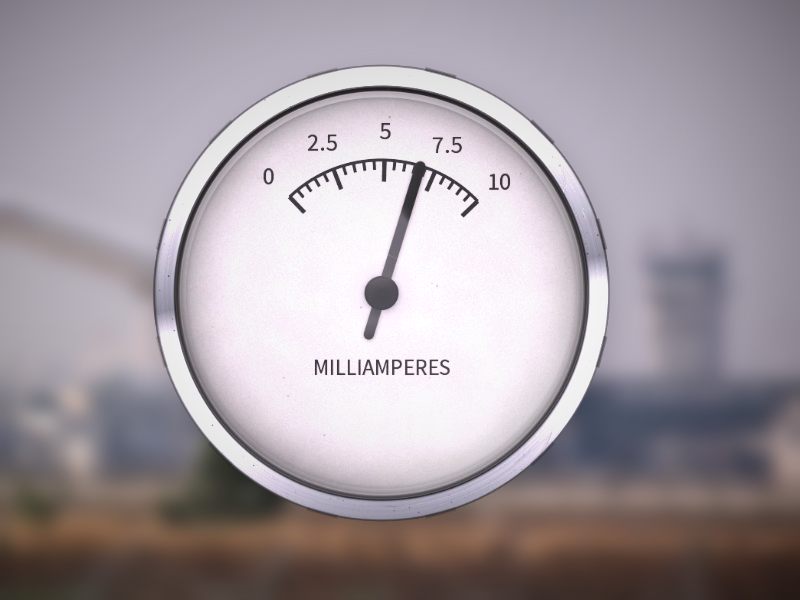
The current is {"value": 6.75, "unit": "mA"}
